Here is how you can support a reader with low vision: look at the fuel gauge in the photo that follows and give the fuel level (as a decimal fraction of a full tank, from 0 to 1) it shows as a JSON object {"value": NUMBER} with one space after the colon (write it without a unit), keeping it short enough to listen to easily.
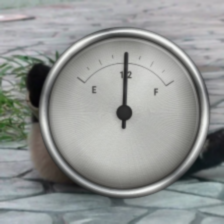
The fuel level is {"value": 0.5}
